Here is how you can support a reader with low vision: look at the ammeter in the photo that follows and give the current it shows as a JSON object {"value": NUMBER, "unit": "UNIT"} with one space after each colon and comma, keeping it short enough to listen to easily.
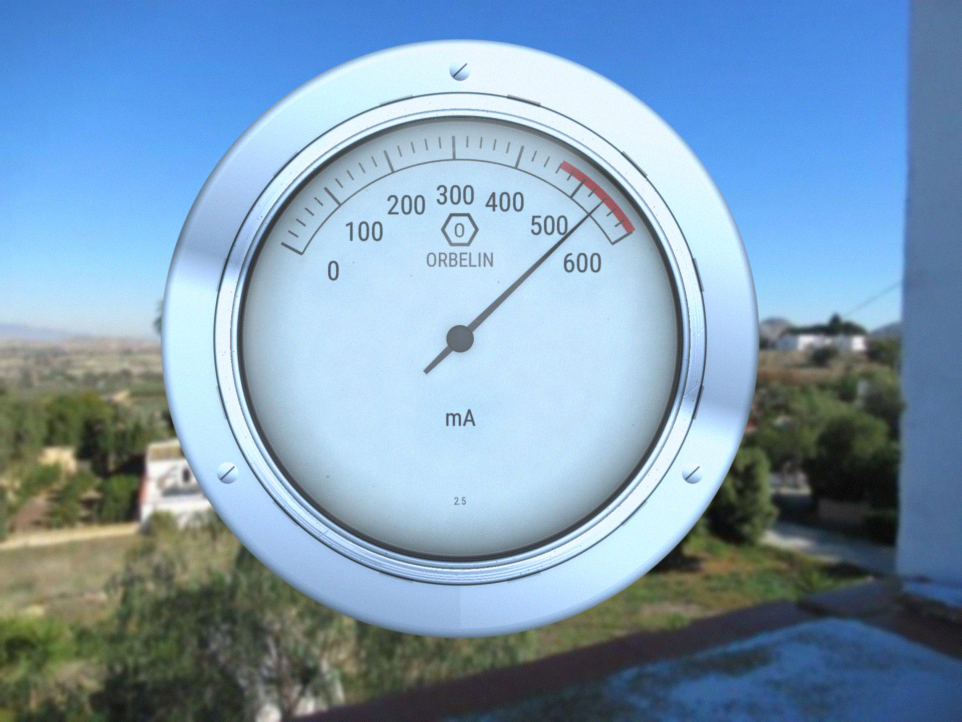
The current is {"value": 540, "unit": "mA"}
